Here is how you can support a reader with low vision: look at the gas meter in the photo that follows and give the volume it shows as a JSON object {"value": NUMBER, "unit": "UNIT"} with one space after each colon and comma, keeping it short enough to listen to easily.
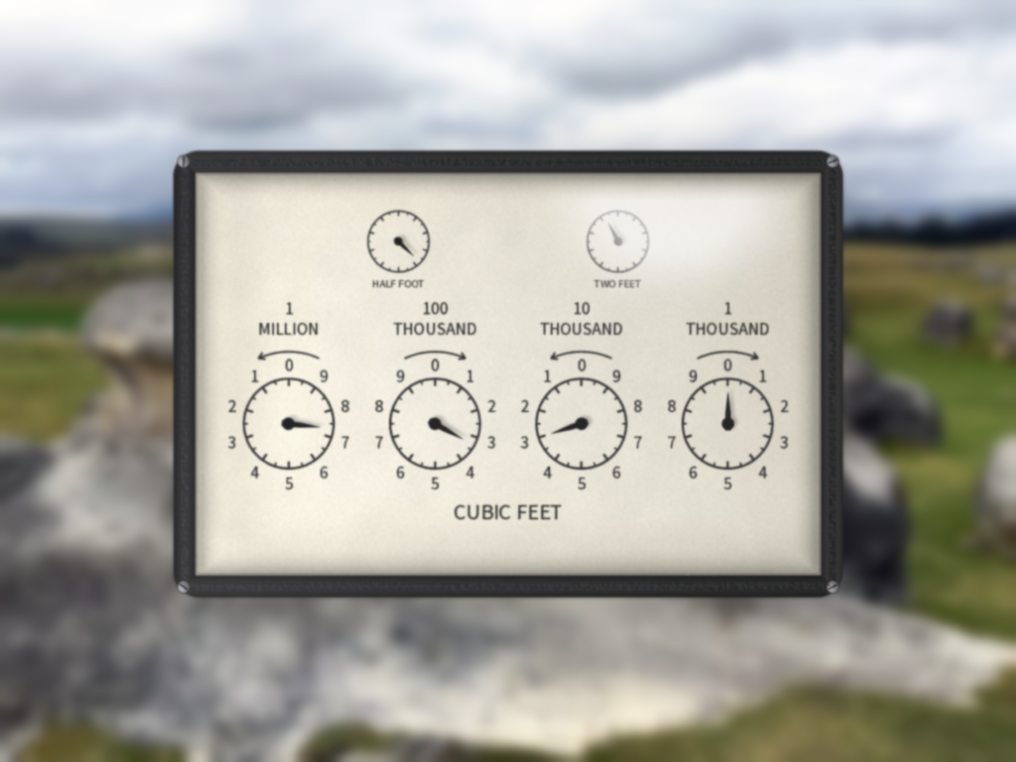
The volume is {"value": 733000, "unit": "ft³"}
